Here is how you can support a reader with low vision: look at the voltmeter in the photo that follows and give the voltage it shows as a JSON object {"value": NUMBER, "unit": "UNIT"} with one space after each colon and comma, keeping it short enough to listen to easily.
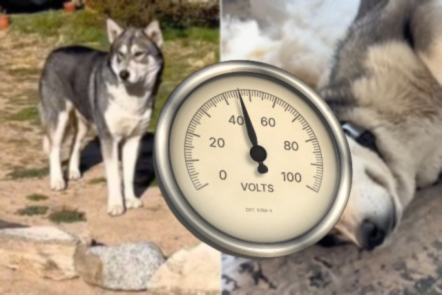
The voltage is {"value": 45, "unit": "V"}
